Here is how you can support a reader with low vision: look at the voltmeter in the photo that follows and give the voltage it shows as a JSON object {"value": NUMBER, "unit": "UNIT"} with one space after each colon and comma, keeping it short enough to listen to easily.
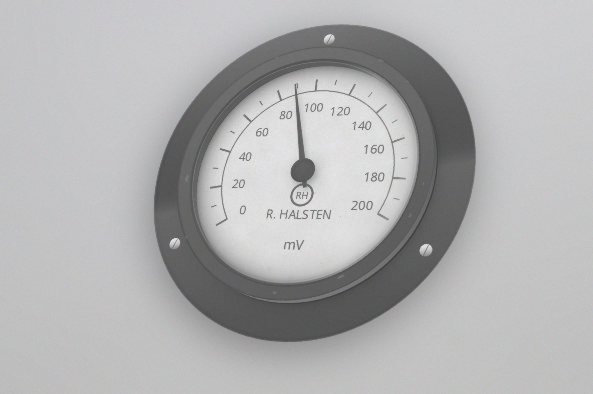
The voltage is {"value": 90, "unit": "mV"}
